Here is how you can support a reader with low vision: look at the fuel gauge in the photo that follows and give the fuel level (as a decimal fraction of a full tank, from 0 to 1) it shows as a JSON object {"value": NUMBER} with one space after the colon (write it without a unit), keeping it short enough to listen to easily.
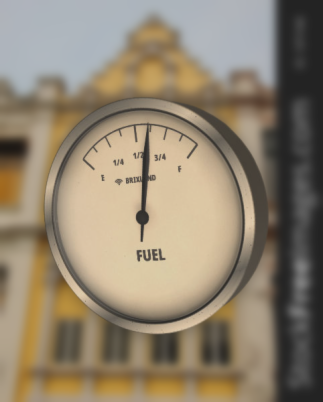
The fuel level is {"value": 0.625}
